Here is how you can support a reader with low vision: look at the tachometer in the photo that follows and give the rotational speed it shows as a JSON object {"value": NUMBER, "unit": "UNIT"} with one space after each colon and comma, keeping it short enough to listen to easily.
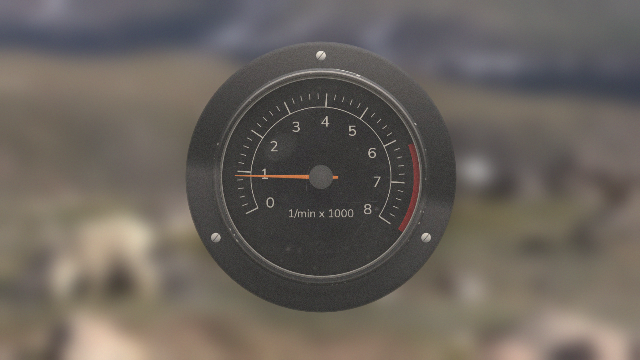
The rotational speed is {"value": 900, "unit": "rpm"}
